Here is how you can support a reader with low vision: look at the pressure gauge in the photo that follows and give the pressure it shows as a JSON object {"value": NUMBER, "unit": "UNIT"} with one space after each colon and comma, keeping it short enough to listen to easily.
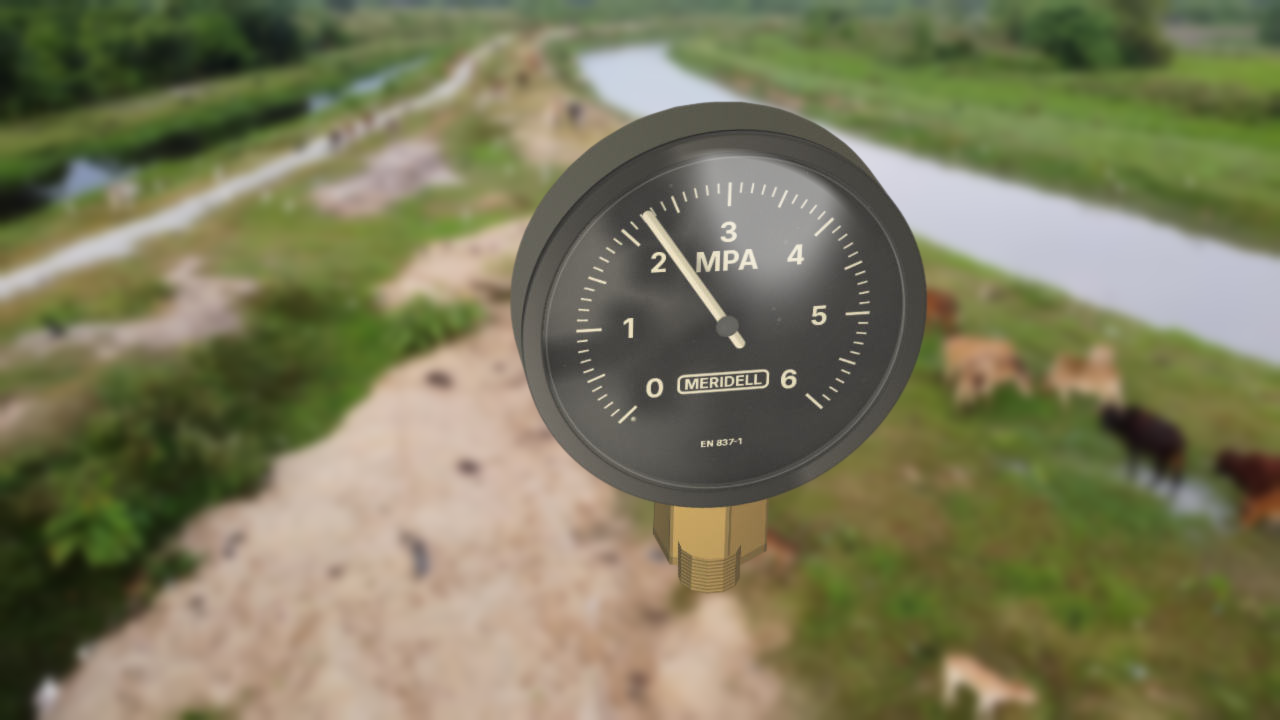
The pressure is {"value": 2.25, "unit": "MPa"}
